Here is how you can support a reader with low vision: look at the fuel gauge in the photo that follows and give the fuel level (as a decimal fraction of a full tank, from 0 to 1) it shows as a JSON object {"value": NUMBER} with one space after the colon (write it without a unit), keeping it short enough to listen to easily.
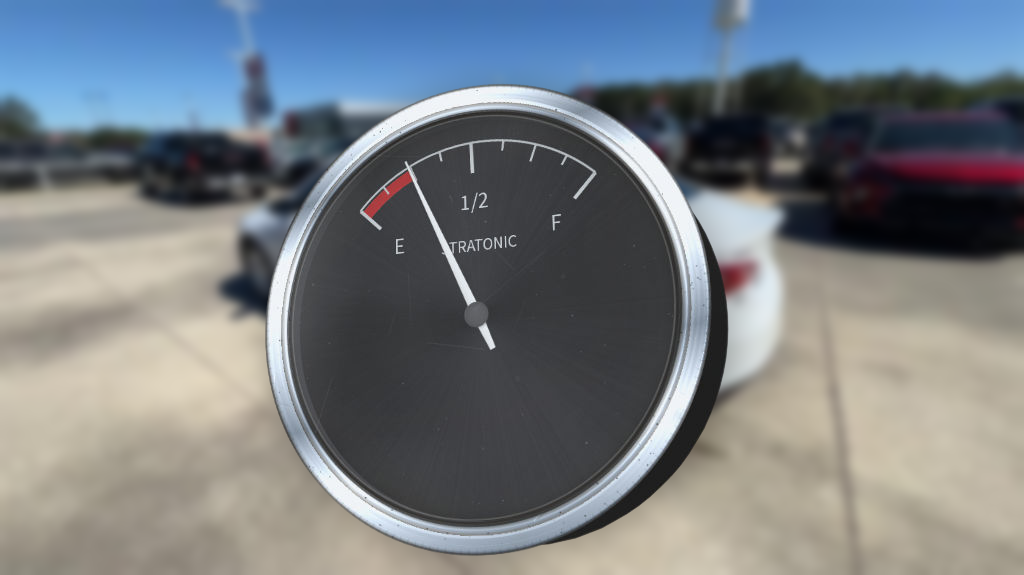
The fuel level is {"value": 0.25}
